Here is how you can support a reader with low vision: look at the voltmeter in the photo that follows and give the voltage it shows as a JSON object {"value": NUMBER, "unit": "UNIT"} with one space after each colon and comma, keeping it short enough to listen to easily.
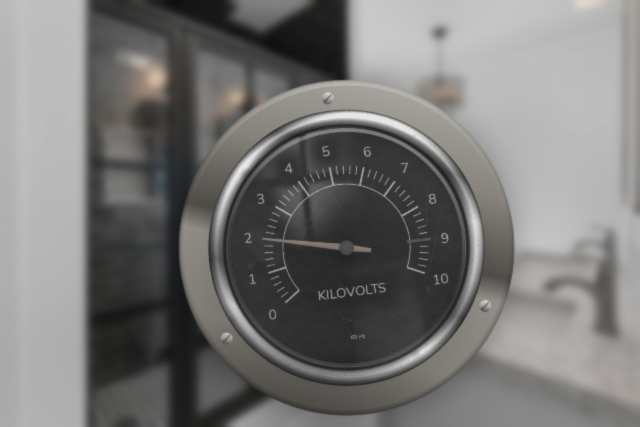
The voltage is {"value": 2, "unit": "kV"}
